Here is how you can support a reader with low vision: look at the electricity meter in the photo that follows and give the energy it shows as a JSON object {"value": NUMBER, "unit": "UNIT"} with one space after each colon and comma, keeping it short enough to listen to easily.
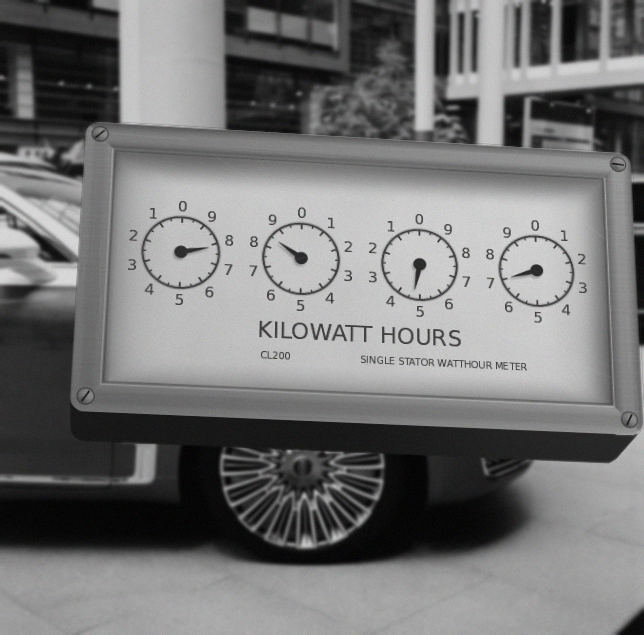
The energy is {"value": 7847, "unit": "kWh"}
